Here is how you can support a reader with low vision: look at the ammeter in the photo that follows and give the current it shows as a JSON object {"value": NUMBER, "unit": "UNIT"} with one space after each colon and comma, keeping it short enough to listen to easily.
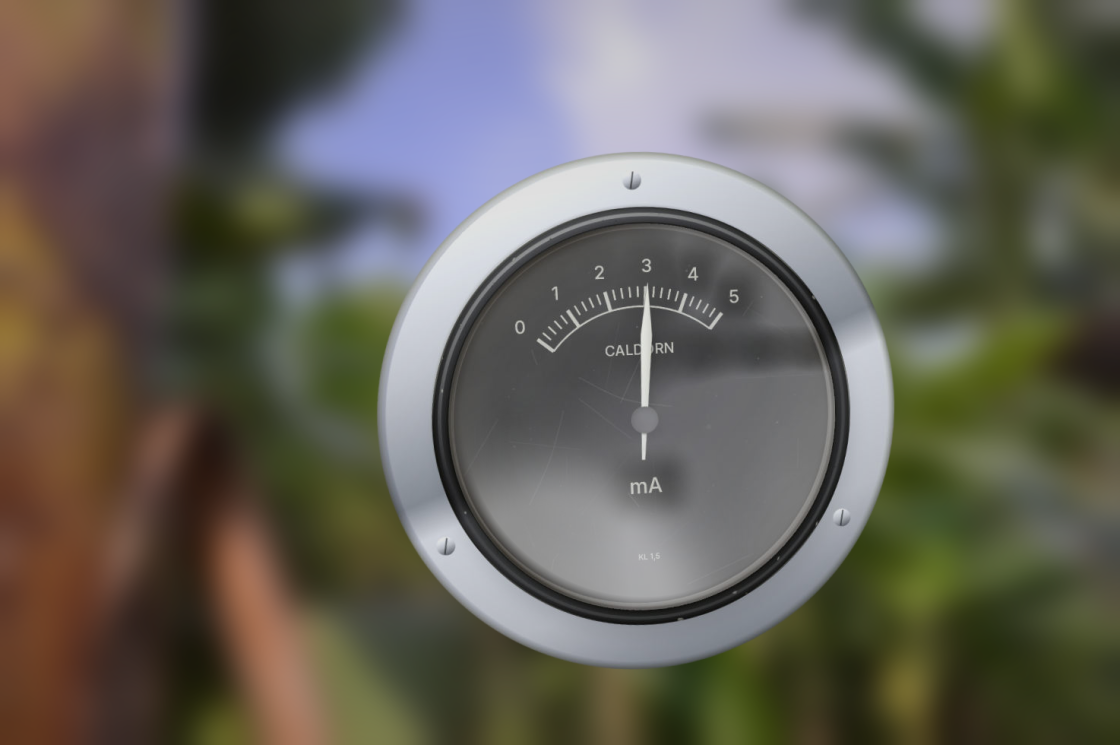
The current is {"value": 3, "unit": "mA"}
